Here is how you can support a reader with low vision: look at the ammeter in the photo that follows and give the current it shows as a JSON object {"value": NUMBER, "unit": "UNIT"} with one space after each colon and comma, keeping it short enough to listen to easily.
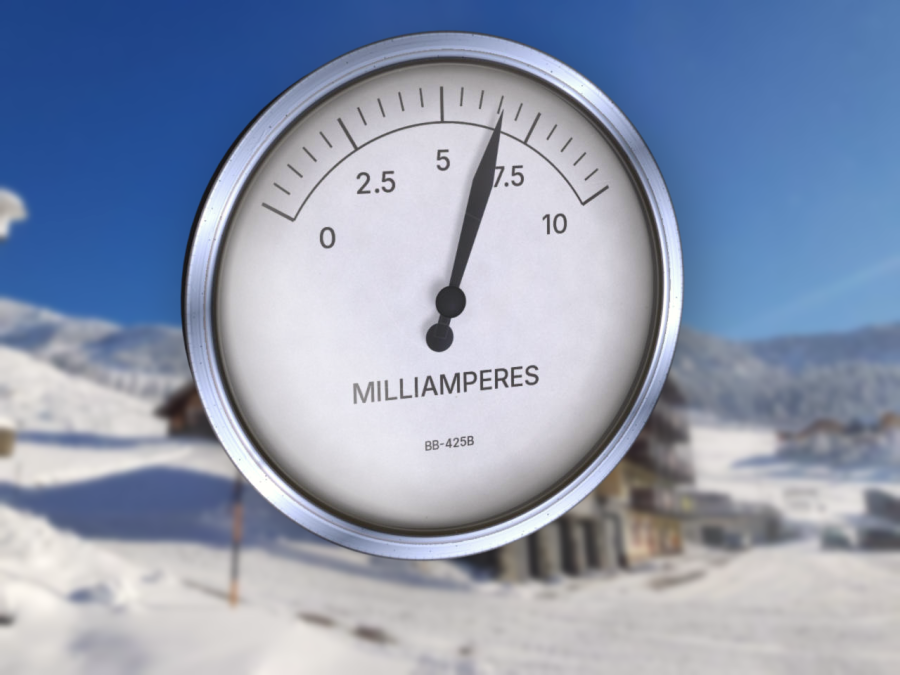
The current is {"value": 6.5, "unit": "mA"}
